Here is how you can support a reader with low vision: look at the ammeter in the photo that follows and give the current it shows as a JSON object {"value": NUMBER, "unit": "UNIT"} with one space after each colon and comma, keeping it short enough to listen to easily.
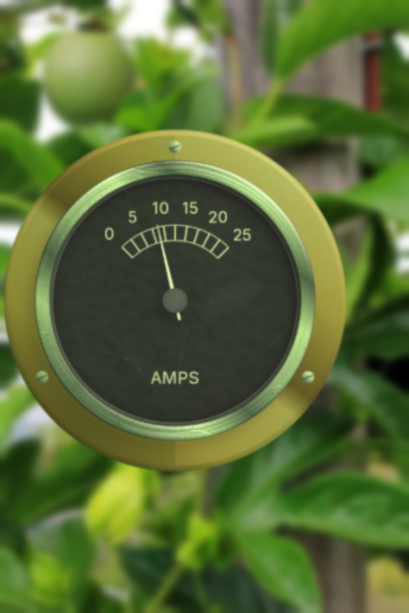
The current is {"value": 8.75, "unit": "A"}
